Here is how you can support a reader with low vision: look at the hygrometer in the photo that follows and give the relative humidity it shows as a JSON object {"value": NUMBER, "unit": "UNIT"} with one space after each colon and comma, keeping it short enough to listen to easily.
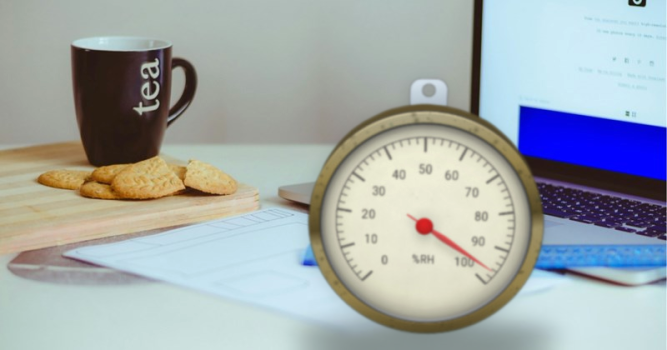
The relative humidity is {"value": 96, "unit": "%"}
